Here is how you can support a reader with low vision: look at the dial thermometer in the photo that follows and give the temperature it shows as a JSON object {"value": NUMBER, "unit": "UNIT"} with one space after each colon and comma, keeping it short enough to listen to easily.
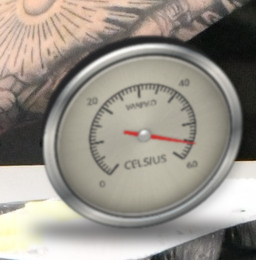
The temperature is {"value": 55, "unit": "°C"}
